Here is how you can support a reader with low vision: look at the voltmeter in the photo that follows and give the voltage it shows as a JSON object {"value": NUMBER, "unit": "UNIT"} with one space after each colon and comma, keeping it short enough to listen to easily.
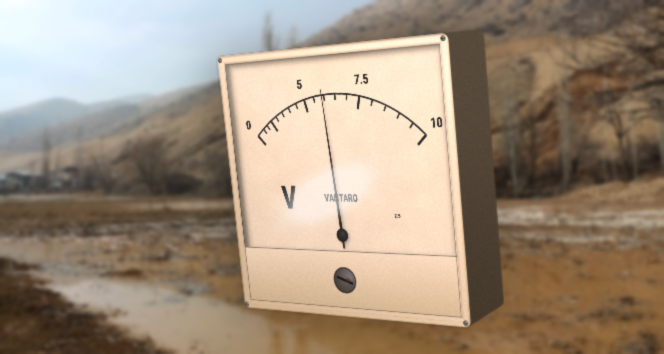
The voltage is {"value": 6, "unit": "V"}
